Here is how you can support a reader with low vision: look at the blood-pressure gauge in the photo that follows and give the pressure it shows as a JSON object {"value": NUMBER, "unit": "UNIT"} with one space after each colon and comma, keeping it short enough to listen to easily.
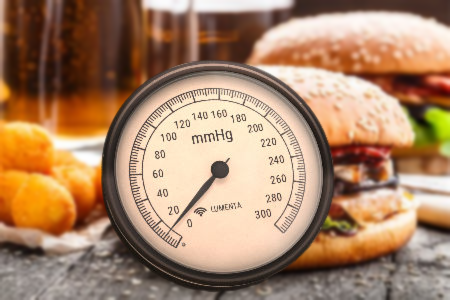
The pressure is {"value": 10, "unit": "mmHg"}
